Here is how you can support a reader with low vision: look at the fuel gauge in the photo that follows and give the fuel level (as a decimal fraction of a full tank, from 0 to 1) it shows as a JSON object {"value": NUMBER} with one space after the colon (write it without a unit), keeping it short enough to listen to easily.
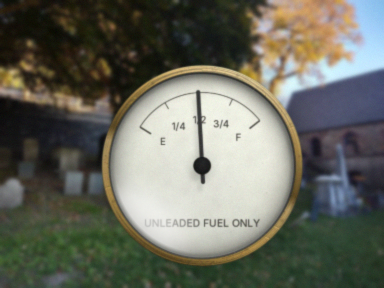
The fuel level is {"value": 0.5}
